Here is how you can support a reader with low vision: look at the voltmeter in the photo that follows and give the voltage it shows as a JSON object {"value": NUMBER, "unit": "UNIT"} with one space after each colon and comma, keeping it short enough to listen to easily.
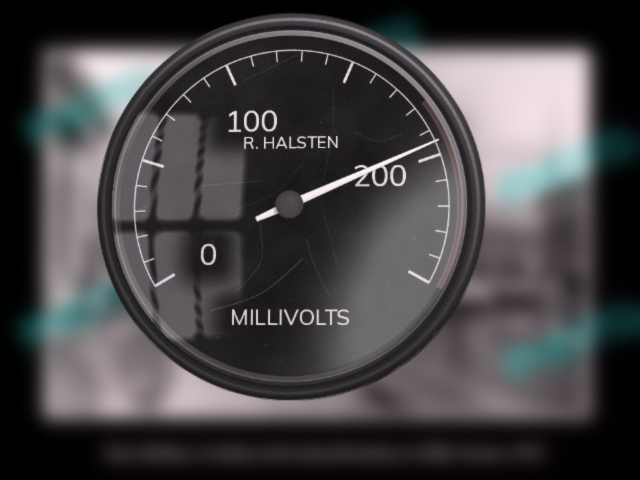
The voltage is {"value": 195, "unit": "mV"}
